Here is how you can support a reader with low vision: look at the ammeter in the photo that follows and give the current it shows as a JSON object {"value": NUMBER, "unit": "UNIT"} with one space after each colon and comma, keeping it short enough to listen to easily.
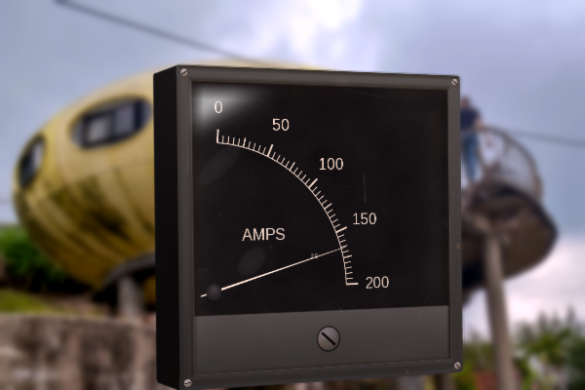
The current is {"value": 165, "unit": "A"}
